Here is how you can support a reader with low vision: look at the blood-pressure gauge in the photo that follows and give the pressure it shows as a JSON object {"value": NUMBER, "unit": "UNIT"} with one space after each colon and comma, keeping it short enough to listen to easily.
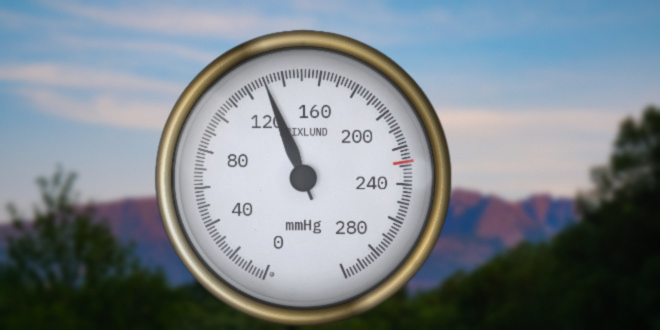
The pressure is {"value": 130, "unit": "mmHg"}
